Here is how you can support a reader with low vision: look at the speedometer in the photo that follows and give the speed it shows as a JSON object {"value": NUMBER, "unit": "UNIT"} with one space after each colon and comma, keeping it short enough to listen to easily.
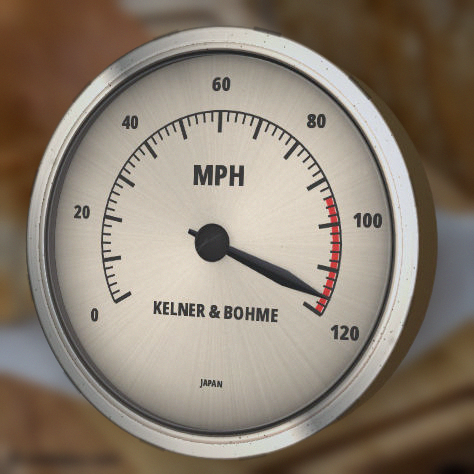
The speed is {"value": 116, "unit": "mph"}
